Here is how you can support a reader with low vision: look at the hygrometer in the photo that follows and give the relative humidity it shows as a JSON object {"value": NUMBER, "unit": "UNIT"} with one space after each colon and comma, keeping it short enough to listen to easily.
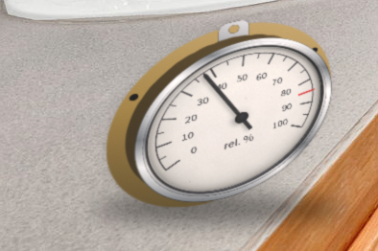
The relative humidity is {"value": 37.5, "unit": "%"}
